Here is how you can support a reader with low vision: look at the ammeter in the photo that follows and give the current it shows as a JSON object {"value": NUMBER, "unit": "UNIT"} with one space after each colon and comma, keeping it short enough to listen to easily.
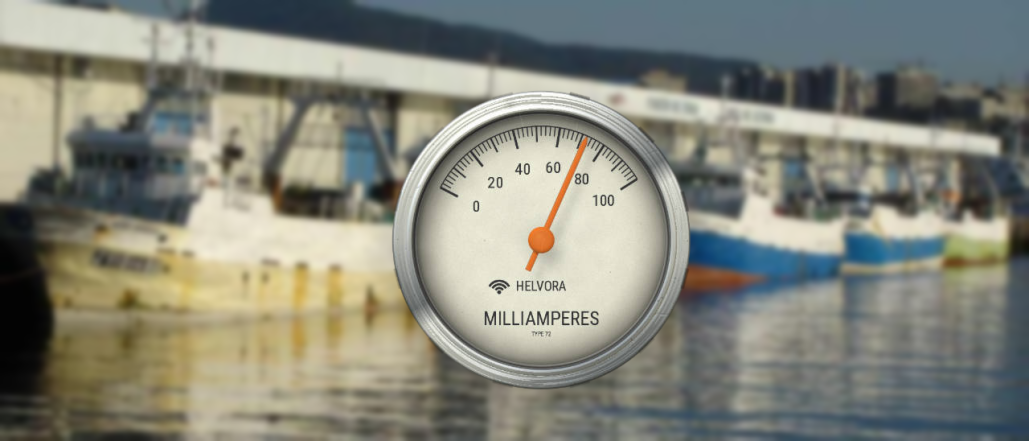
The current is {"value": 72, "unit": "mA"}
